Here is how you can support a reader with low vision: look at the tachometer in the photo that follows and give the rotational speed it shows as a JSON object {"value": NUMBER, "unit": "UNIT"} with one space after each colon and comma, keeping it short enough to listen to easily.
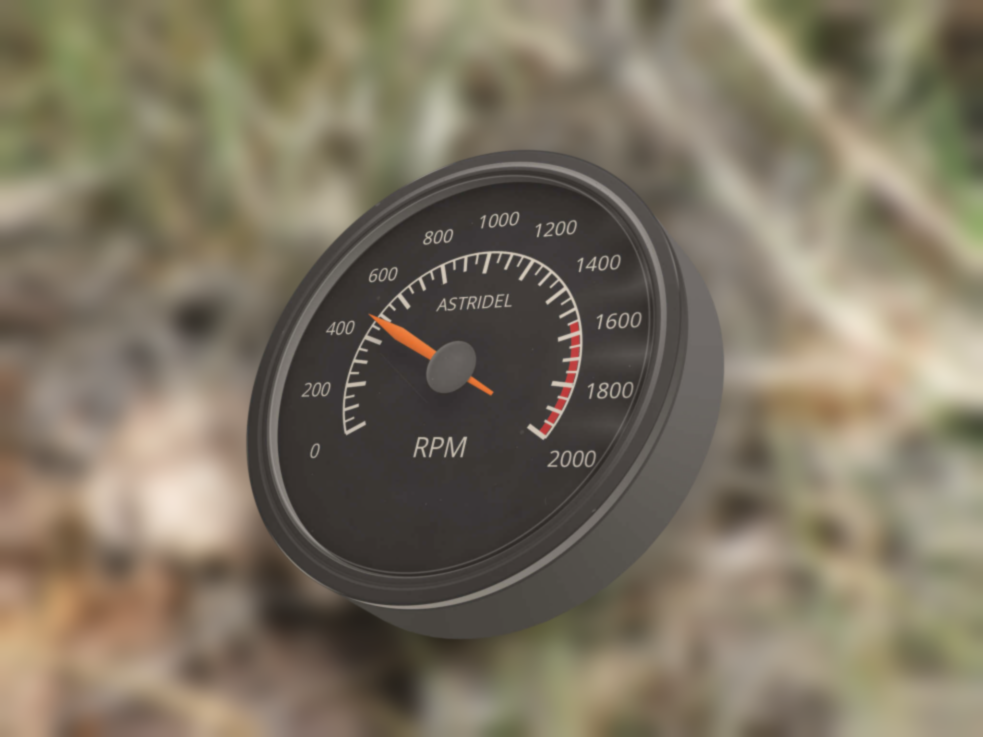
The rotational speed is {"value": 475, "unit": "rpm"}
